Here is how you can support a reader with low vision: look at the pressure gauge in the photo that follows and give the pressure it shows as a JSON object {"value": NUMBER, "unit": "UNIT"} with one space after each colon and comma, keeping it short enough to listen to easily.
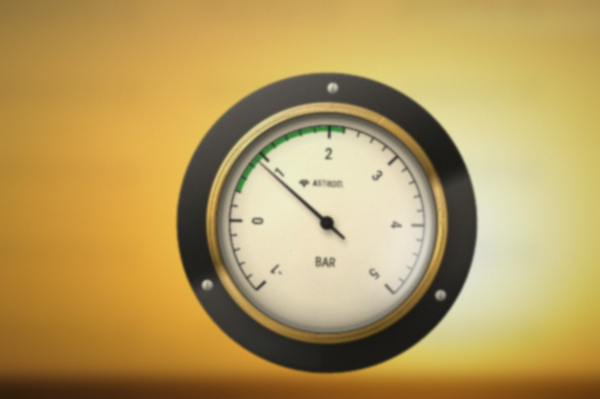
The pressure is {"value": 0.9, "unit": "bar"}
